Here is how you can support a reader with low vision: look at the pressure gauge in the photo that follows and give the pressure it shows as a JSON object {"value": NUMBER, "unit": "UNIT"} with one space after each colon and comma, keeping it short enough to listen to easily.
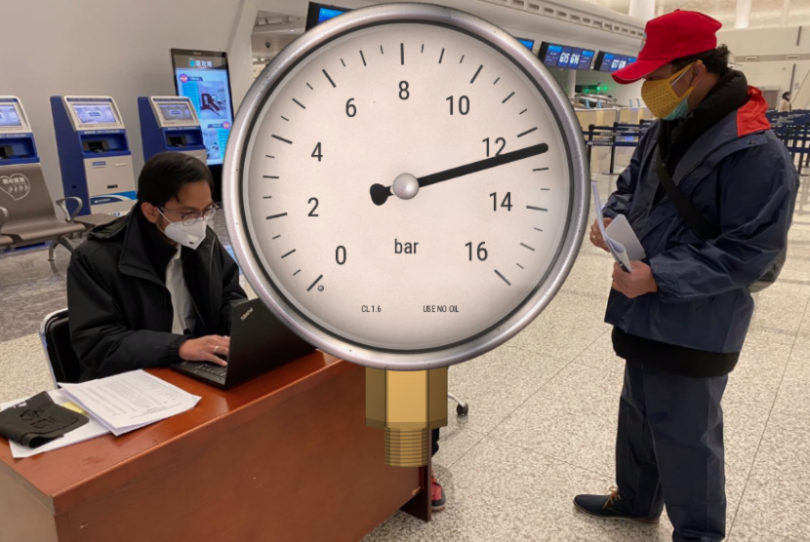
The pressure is {"value": 12.5, "unit": "bar"}
